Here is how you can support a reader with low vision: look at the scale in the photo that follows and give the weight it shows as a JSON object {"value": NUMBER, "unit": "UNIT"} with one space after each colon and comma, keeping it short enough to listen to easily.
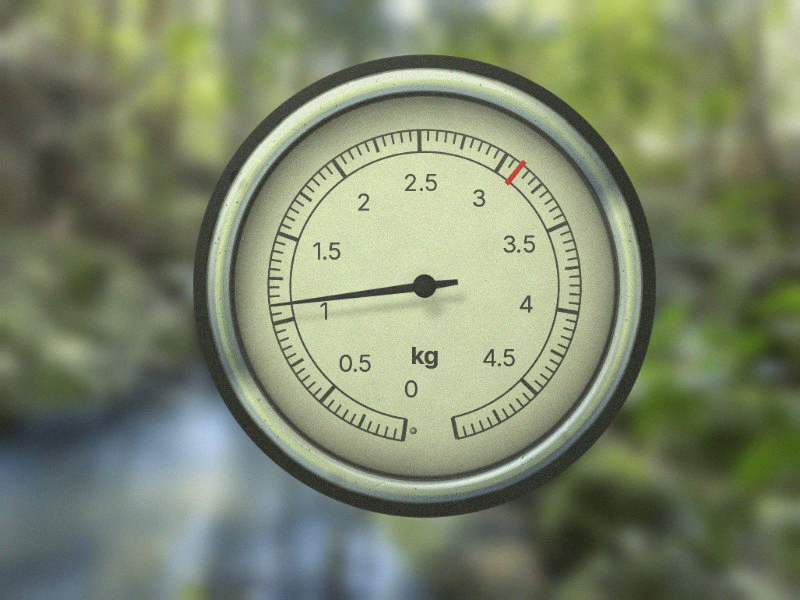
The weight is {"value": 1.1, "unit": "kg"}
